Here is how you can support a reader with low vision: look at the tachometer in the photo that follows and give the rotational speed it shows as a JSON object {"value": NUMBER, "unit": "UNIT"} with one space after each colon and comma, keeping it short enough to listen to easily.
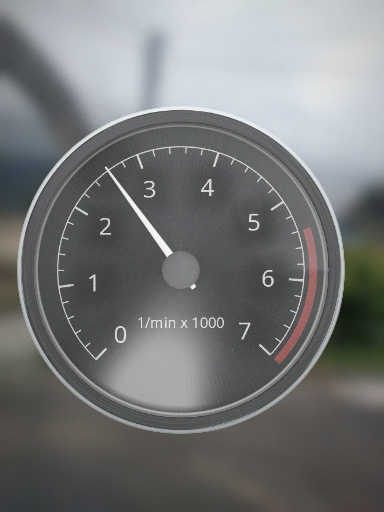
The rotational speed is {"value": 2600, "unit": "rpm"}
